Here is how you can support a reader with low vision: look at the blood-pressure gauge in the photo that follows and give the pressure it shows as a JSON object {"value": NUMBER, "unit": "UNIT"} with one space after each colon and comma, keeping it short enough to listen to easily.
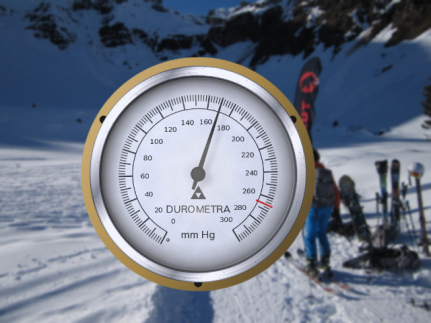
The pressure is {"value": 170, "unit": "mmHg"}
